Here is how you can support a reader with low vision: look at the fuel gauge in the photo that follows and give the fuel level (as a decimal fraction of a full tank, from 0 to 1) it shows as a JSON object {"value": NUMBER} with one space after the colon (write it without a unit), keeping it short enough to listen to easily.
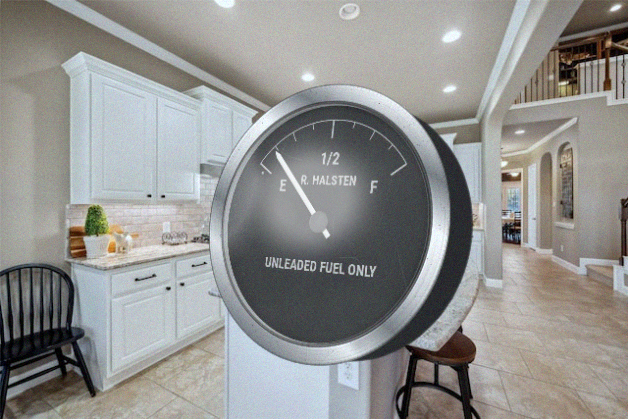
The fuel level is {"value": 0.125}
